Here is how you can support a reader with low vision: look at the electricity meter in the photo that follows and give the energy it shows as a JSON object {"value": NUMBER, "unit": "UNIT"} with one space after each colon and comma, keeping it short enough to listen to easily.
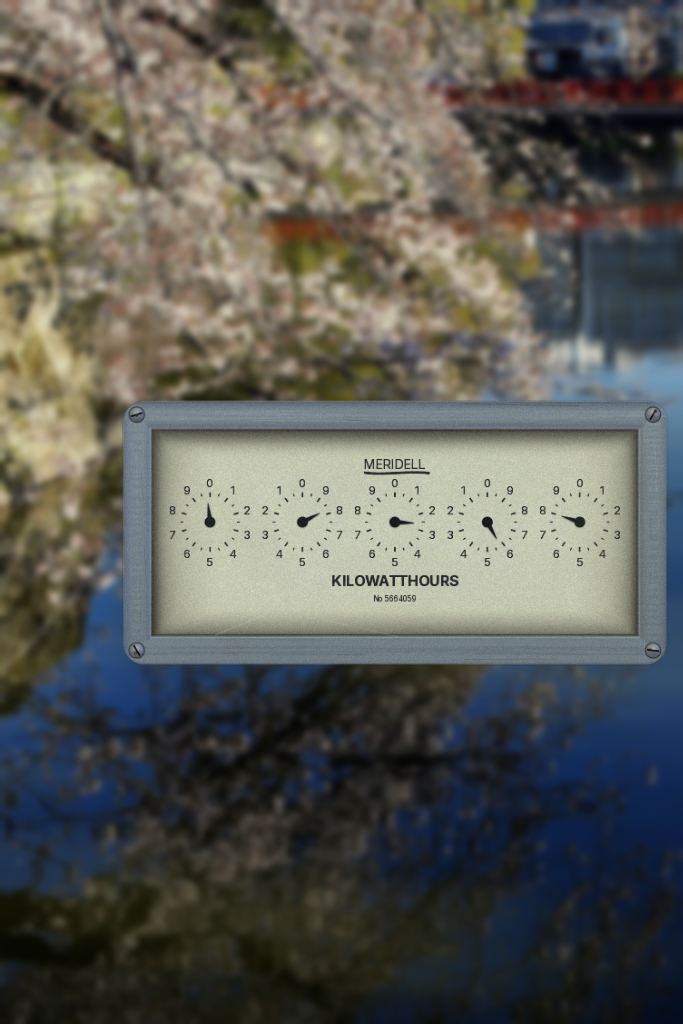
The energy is {"value": 98258, "unit": "kWh"}
